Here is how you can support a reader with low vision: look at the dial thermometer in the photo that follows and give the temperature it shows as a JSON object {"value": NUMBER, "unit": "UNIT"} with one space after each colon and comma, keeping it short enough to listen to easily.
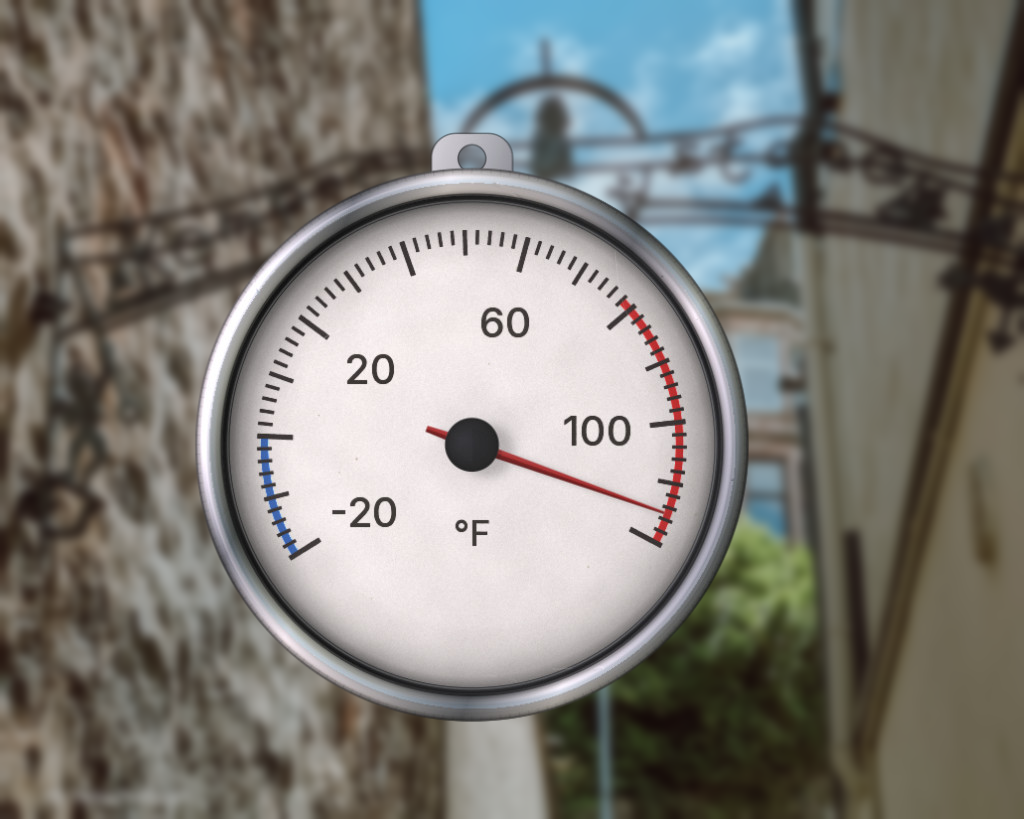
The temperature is {"value": 115, "unit": "°F"}
